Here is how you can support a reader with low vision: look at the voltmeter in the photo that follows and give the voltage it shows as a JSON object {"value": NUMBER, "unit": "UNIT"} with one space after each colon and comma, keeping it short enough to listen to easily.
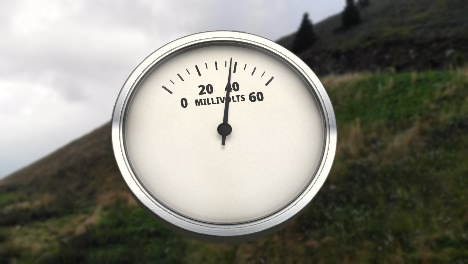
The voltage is {"value": 37.5, "unit": "mV"}
